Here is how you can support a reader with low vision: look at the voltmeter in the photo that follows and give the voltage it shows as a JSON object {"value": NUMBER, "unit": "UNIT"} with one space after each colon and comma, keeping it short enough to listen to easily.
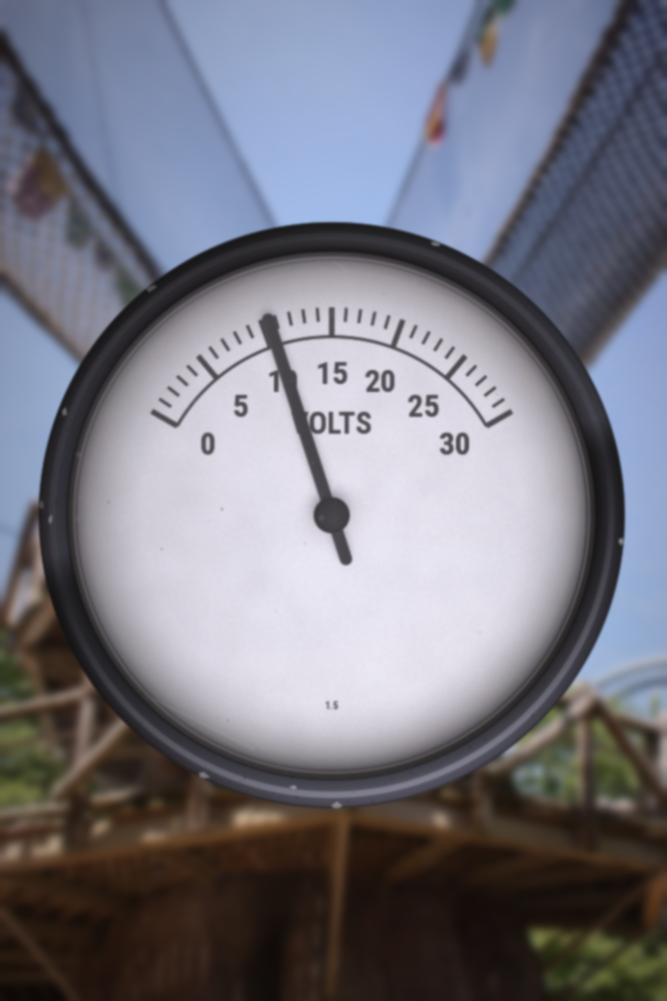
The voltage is {"value": 10.5, "unit": "V"}
